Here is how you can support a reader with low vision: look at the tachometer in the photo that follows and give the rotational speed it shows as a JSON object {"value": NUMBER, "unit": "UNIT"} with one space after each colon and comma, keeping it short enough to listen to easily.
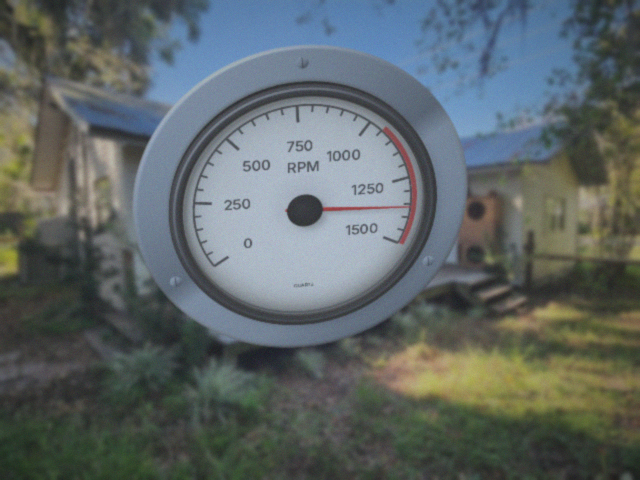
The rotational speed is {"value": 1350, "unit": "rpm"}
